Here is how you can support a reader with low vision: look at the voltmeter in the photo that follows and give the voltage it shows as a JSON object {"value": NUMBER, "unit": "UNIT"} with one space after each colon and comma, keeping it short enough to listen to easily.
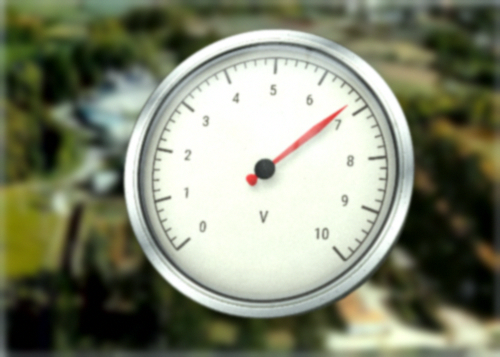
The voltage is {"value": 6.8, "unit": "V"}
